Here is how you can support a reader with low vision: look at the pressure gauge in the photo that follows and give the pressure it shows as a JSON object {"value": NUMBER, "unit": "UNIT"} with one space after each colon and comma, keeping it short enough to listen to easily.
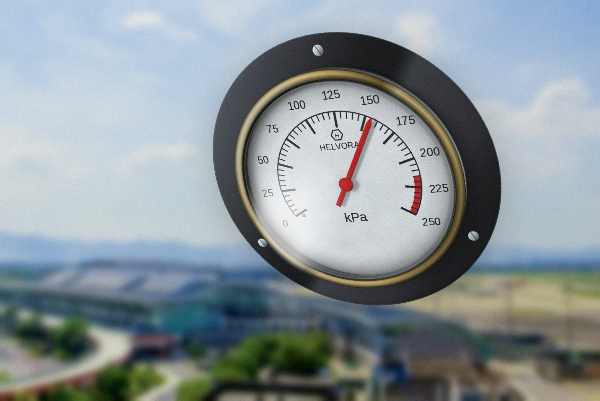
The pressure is {"value": 155, "unit": "kPa"}
